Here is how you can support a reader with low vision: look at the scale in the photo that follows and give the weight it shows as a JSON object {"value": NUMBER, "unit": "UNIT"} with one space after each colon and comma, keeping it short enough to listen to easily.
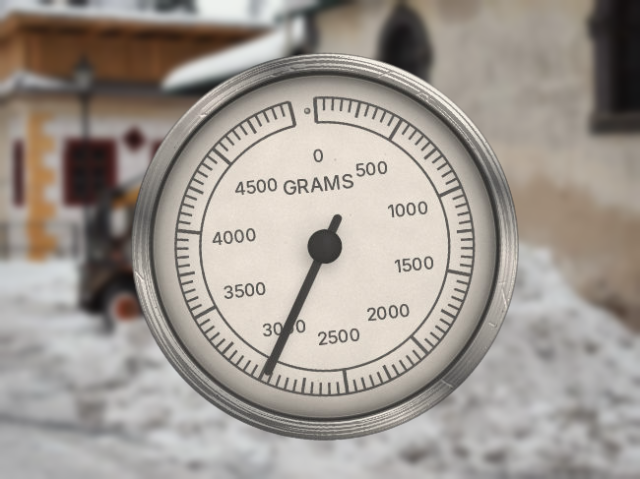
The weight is {"value": 2975, "unit": "g"}
